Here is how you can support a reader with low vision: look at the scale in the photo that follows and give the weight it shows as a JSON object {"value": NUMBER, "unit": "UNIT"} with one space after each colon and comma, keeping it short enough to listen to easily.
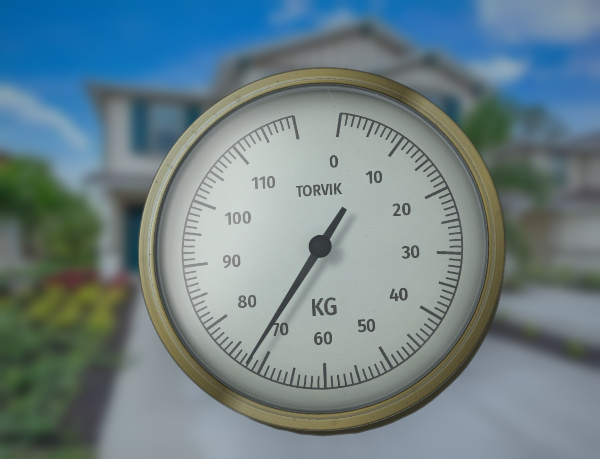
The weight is {"value": 72, "unit": "kg"}
